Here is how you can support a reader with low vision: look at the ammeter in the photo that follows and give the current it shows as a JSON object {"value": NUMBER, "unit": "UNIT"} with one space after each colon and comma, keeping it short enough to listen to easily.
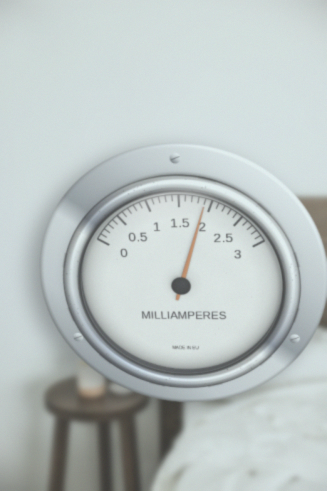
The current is {"value": 1.9, "unit": "mA"}
